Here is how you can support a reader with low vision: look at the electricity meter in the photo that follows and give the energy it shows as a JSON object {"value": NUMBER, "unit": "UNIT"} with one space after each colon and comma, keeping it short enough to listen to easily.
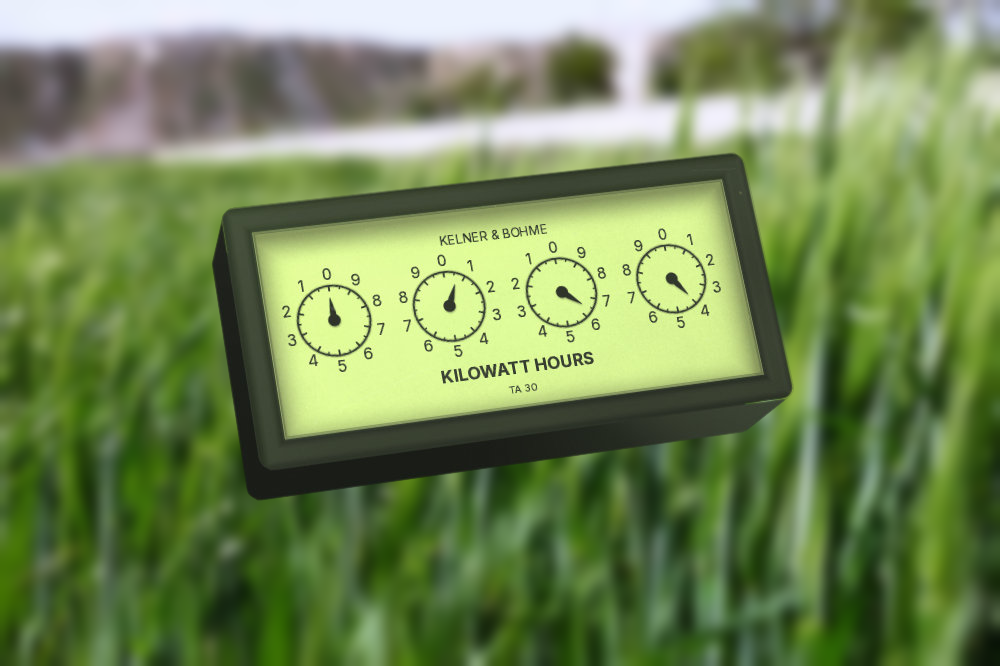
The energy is {"value": 64, "unit": "kWh"}
